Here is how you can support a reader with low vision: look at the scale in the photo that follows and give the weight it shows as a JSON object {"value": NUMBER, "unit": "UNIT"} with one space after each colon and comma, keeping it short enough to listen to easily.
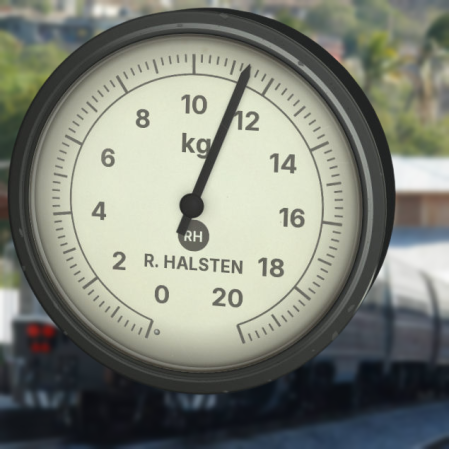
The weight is {"value": 11.4, "unit": "kg"}
